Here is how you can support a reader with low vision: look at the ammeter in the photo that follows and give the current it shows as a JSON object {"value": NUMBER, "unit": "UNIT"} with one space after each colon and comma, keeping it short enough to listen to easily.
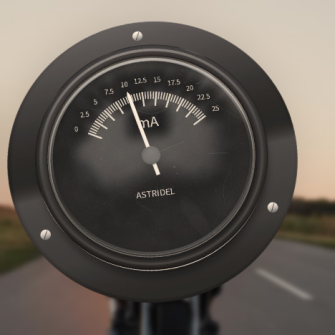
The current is {"value": 10, "unit": "mA"}
